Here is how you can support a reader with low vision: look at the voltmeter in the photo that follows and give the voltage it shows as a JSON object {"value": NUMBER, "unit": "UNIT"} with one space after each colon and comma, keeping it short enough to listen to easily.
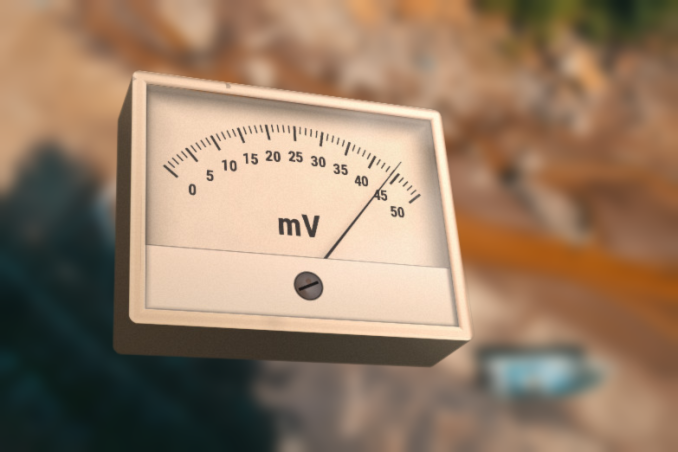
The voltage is {"value": 44, "unit": "mV"}
